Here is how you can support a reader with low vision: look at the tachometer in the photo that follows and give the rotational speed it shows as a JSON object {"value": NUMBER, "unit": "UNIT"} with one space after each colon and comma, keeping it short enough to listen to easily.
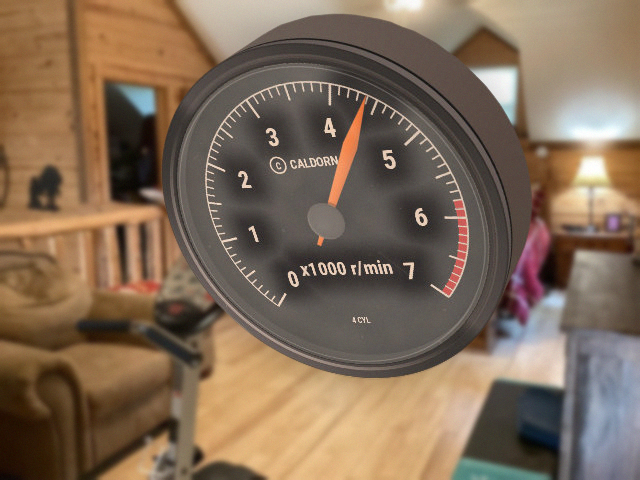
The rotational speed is {"value": 4400, "unit": "rpm"}
